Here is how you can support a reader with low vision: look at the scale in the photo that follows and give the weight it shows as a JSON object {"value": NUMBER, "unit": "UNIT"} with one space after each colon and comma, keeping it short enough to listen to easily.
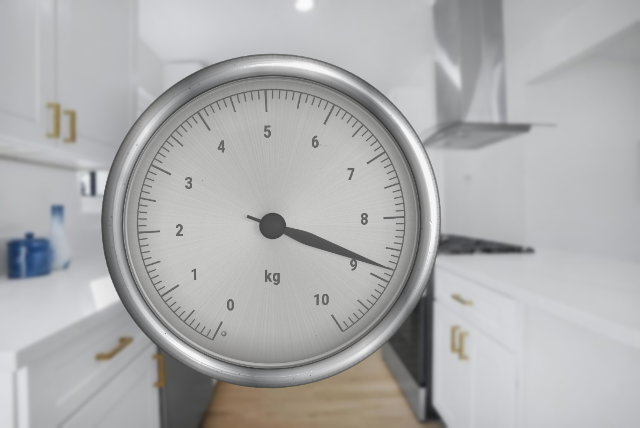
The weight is {"value": 8.8, "unit": "kg"}
